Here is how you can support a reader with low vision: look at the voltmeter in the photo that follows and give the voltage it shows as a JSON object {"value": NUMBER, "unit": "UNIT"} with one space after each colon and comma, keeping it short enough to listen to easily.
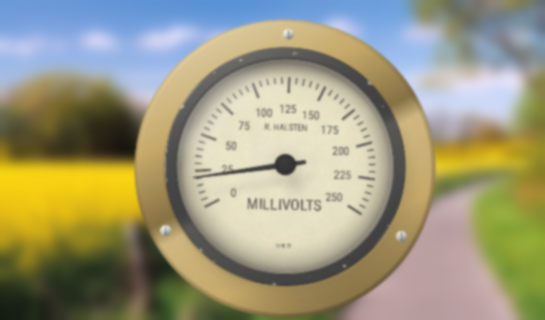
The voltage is {"value": 20, "unit": "mV"}
